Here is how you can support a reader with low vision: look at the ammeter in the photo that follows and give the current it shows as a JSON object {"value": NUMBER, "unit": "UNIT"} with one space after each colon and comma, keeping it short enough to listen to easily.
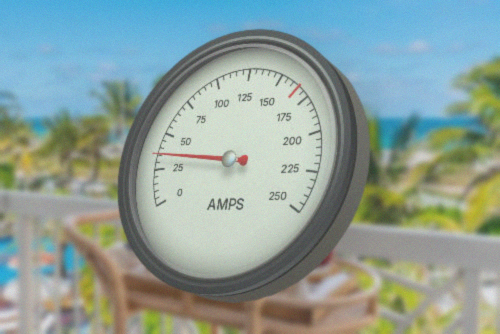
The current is {"value": 35, "unit": "A"}
